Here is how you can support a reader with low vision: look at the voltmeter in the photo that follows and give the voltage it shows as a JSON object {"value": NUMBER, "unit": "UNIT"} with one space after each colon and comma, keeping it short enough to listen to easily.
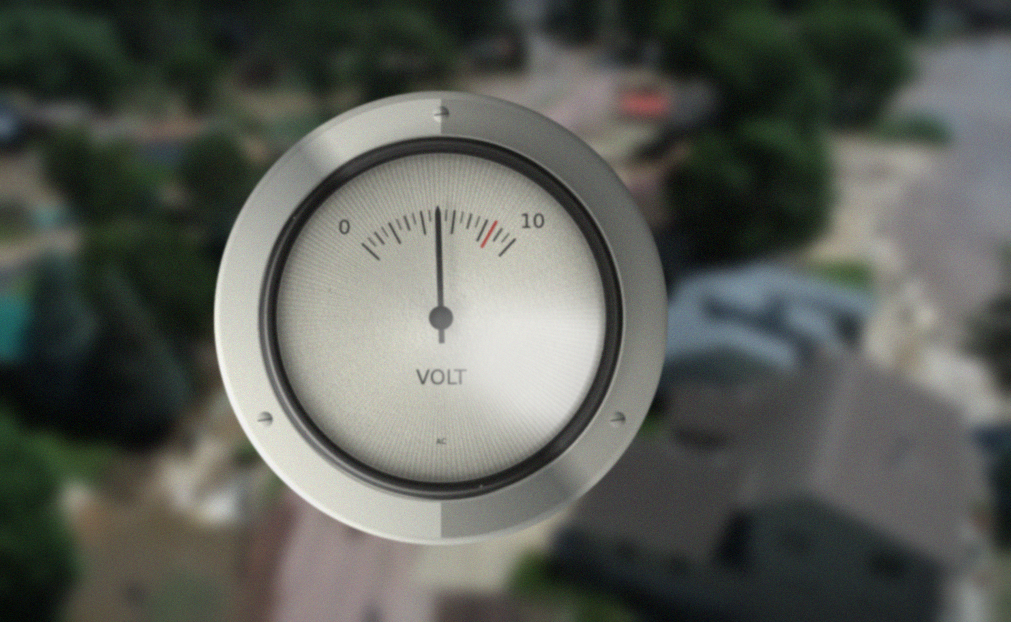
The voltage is {"value": 5, "unit": "V"}
